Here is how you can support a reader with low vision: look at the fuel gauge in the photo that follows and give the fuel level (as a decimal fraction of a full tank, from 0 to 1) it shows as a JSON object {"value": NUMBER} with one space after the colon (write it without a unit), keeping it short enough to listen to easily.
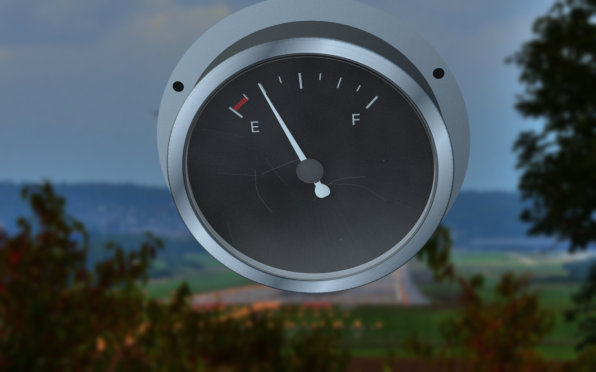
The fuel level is {"value": 0.25}
